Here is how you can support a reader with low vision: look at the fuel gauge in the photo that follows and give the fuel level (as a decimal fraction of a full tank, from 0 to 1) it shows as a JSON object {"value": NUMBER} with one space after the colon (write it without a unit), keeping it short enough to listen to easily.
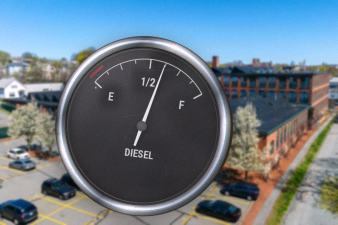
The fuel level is {"value": 0.625}
